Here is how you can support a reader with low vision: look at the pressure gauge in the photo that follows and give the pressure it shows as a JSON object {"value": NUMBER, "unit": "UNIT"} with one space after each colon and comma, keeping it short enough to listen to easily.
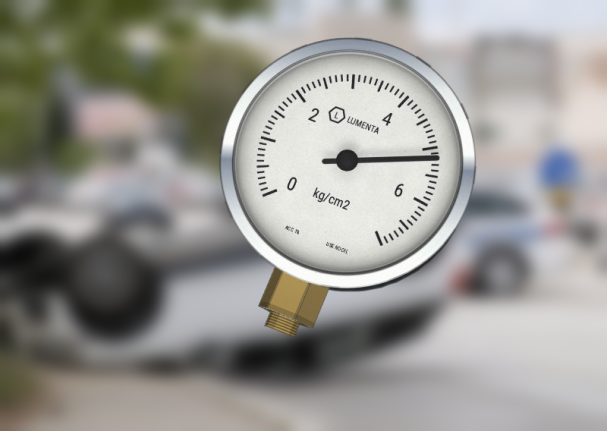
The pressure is {"value": 5.2, "unit": "kg/cm²"}
